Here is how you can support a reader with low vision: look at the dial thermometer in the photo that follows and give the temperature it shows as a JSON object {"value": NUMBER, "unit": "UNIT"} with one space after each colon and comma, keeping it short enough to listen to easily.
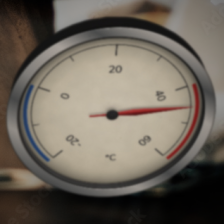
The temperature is {"value": 45, "unit": "°C"}
